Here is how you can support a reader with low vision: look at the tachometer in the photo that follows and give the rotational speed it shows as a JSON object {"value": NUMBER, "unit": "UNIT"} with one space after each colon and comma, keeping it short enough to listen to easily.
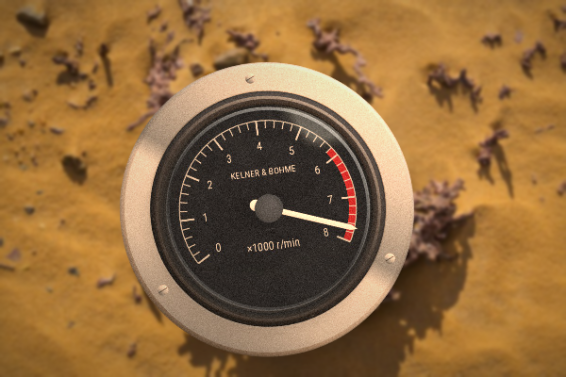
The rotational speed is {"value": 7700, "unit": "rpm"}
